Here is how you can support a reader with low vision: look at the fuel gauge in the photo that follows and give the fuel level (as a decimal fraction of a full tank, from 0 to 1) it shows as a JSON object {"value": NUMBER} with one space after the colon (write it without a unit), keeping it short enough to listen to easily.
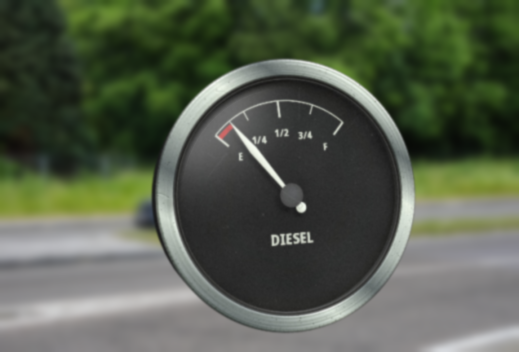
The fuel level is {"value": 0.125}
